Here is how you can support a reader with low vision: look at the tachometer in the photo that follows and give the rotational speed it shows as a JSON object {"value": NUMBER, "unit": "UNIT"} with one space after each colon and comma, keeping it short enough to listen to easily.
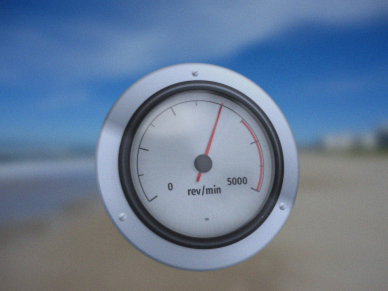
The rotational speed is {"value": 3000, "unit": "rpm"}
